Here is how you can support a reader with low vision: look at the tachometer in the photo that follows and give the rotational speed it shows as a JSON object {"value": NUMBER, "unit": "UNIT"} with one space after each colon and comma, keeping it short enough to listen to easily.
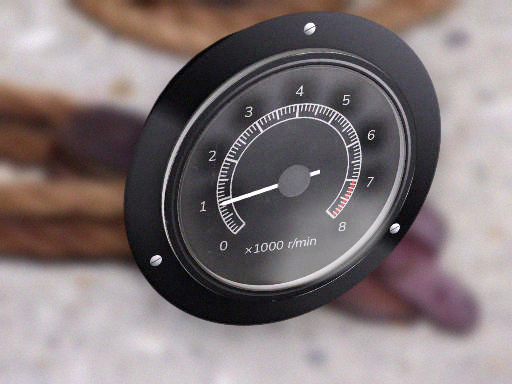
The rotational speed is {"value": 1000, "unit": "rpm"}
